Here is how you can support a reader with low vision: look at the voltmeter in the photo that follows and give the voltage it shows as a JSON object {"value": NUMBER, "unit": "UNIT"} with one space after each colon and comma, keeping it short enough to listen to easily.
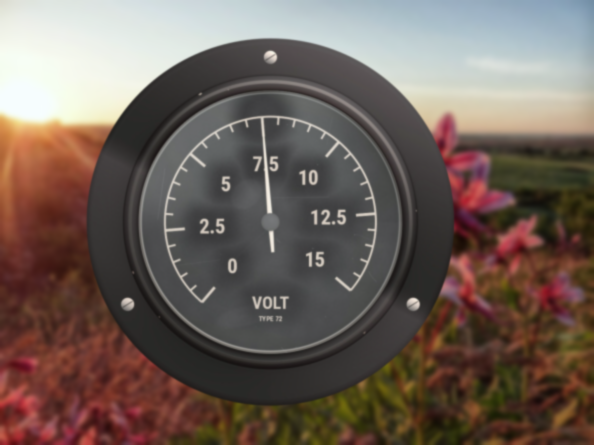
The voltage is {"value": 7.5, "unit": "V"}
